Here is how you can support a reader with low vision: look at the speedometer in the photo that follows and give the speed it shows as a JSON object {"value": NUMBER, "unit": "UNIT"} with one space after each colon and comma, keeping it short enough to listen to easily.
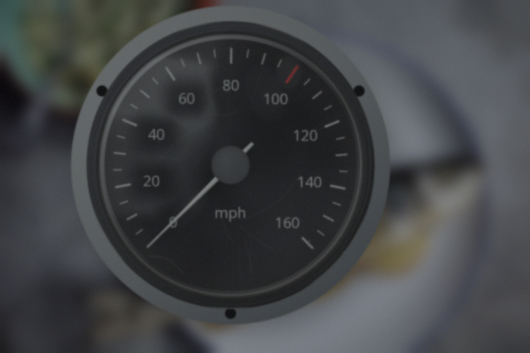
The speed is {"value": 0, "unit": "mph"}
